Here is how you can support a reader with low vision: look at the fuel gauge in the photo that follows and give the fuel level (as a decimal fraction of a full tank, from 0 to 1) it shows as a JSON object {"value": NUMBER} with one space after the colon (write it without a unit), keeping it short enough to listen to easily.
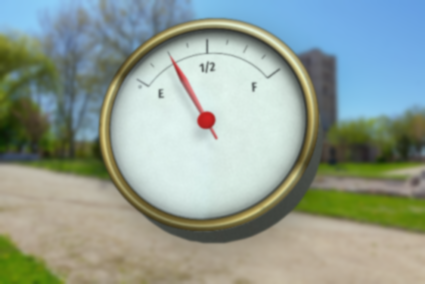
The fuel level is {"value": 0.25}
